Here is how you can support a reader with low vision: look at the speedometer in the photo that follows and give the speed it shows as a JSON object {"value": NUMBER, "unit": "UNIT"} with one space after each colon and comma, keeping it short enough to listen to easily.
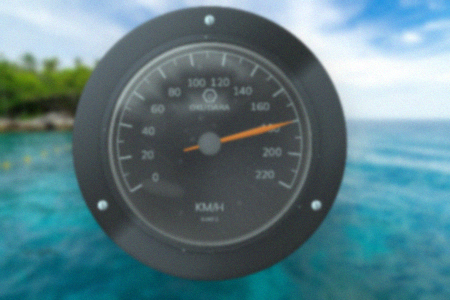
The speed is {"value": 180, "unit": "km/h"}
